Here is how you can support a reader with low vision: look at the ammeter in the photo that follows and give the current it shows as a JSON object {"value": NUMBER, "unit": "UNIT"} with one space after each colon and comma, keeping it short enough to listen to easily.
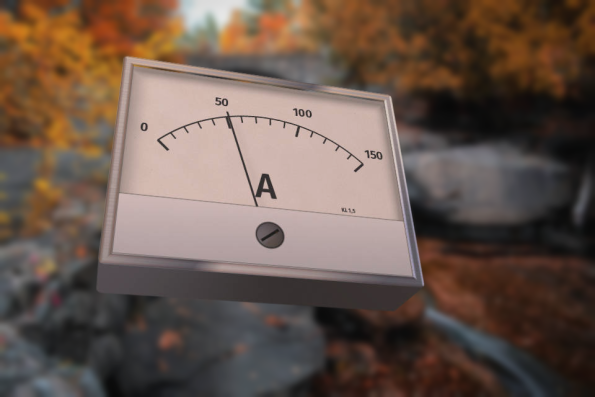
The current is {"value": 50, "unit": "A"}
